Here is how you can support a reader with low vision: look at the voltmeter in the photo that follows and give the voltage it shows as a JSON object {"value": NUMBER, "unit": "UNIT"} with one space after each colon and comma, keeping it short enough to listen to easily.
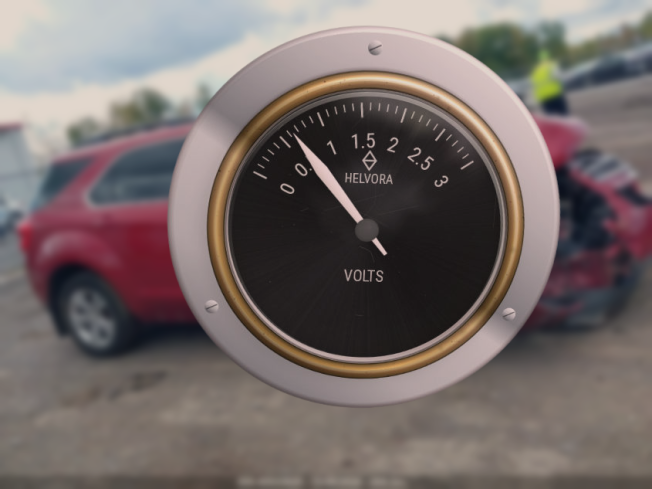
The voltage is {"value": 0.65, "unit": "V"}
